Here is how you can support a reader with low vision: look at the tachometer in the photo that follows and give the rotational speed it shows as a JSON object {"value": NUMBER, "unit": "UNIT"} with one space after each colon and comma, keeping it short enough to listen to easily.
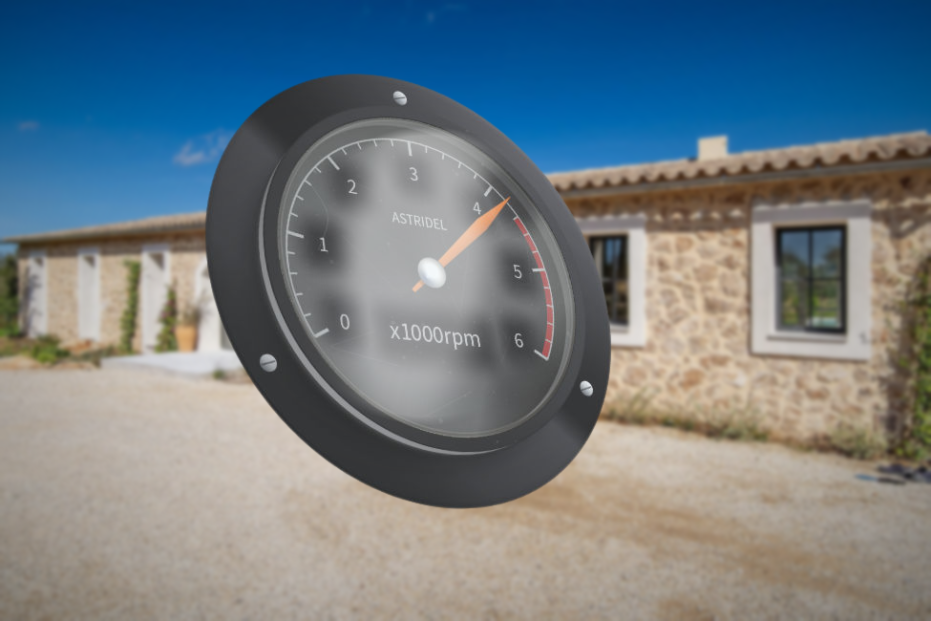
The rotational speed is {"value": 4200, "unit": "rpm"}
